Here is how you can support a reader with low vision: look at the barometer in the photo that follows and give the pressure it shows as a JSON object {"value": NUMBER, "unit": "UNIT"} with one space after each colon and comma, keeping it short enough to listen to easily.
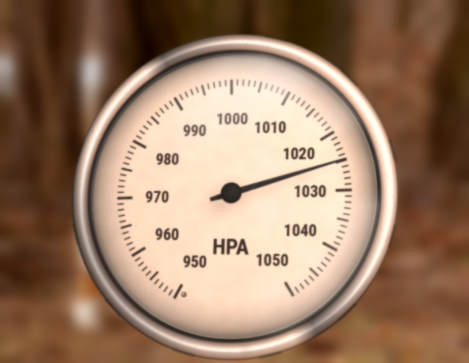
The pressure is {"value": 1025, "unit": "hPa"}
